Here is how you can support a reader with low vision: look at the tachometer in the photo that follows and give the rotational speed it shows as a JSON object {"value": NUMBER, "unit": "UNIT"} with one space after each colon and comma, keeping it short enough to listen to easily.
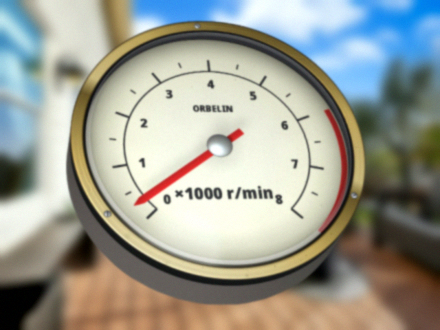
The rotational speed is {"value": 250, "unit": "rpm"}
